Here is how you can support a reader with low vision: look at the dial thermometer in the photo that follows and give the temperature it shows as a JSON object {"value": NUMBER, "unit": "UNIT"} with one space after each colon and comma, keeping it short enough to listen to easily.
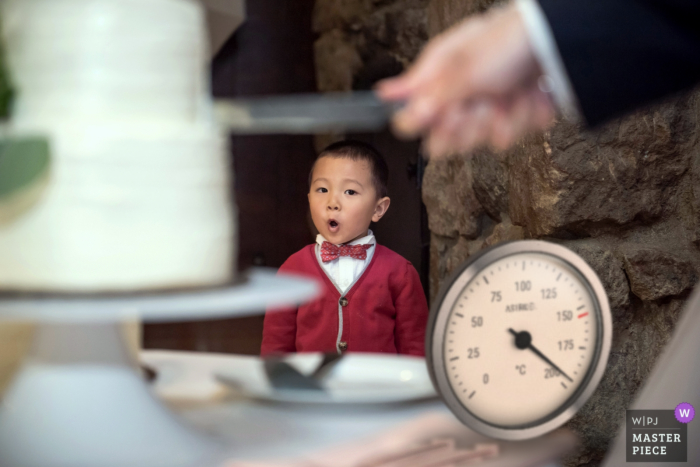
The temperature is {"value": 195, "unit": "°C"}
